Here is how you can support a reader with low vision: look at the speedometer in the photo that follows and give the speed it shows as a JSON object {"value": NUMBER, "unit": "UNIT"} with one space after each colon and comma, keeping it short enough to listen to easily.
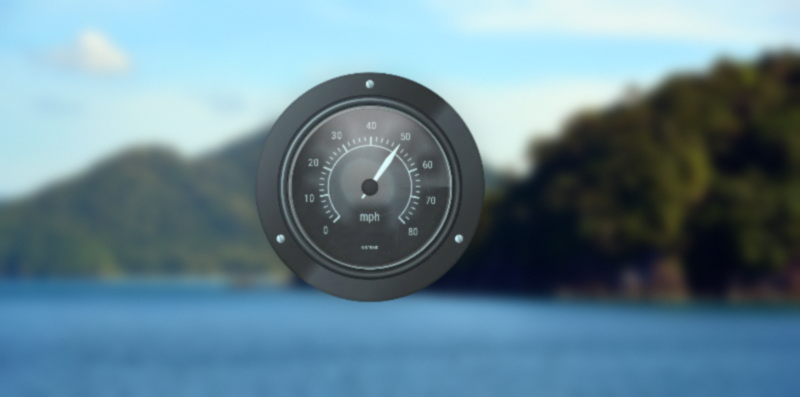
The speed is {"value": 50, "unit": "mph"}
